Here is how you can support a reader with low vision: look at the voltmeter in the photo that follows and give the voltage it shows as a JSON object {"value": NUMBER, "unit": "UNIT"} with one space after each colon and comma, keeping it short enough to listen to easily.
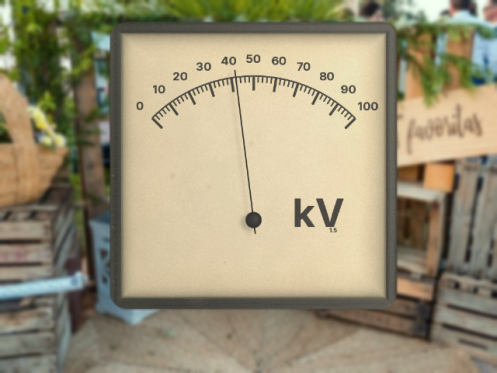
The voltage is {"value": 42, "unit": "kV"}
